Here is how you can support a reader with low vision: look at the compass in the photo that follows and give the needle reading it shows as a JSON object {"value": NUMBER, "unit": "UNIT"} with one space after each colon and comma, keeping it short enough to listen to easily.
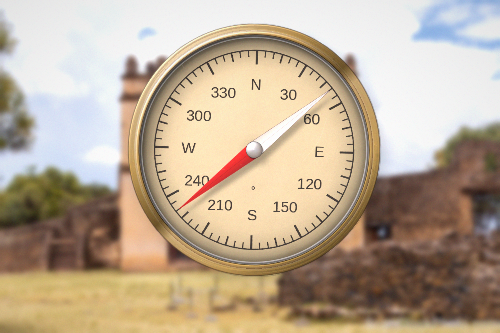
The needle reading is {"value": 230, "unit": "°"}
